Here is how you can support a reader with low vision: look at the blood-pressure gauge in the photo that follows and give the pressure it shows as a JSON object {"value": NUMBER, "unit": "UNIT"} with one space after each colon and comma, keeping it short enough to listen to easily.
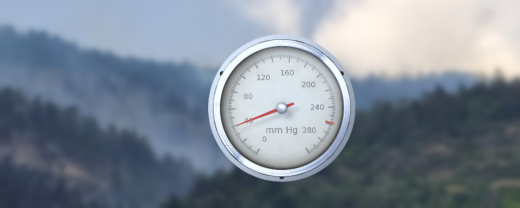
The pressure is {"value": 40, "unit": "mmHg"}
